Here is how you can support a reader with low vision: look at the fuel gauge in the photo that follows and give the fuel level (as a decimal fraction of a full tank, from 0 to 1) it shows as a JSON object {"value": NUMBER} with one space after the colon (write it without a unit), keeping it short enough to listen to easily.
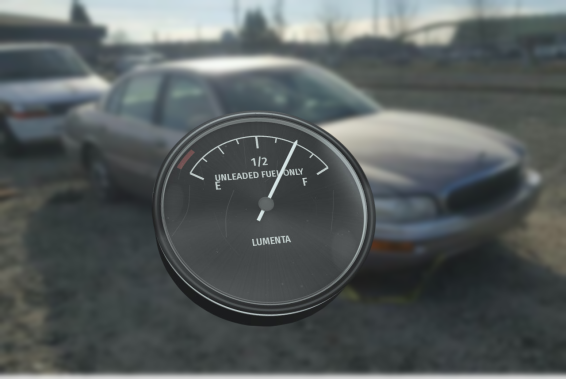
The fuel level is {"value": 0.75}
